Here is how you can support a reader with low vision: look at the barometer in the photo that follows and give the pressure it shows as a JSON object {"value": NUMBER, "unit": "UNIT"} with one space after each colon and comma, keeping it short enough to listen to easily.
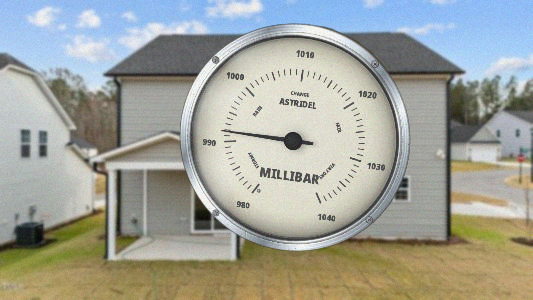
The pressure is {"value": 992, "unit": "mbar"}
